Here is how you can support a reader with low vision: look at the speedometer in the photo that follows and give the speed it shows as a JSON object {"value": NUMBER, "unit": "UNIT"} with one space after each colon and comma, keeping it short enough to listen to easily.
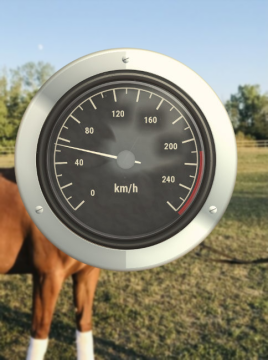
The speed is {"value": 55, "unit": "km/h"}
